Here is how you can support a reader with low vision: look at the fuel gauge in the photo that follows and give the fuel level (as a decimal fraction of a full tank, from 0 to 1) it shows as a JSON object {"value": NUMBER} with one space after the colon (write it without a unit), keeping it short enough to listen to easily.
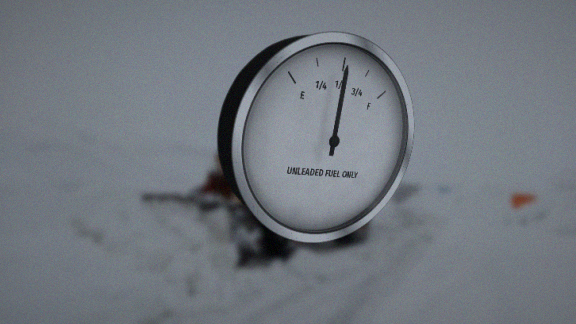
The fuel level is {"value": 0.5}
